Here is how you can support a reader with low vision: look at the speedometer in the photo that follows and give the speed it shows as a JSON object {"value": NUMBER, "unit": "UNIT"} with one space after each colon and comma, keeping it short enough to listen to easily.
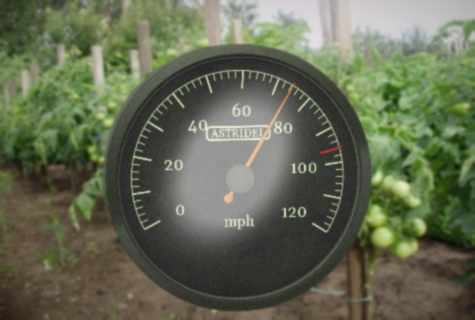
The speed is {"value": 74, "unit": "mph"}
